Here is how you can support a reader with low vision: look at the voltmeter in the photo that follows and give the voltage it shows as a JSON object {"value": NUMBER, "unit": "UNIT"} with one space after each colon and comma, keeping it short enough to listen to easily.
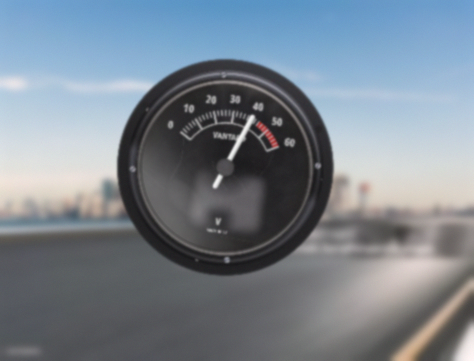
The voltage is {"value": 40, "unit": "V"}
